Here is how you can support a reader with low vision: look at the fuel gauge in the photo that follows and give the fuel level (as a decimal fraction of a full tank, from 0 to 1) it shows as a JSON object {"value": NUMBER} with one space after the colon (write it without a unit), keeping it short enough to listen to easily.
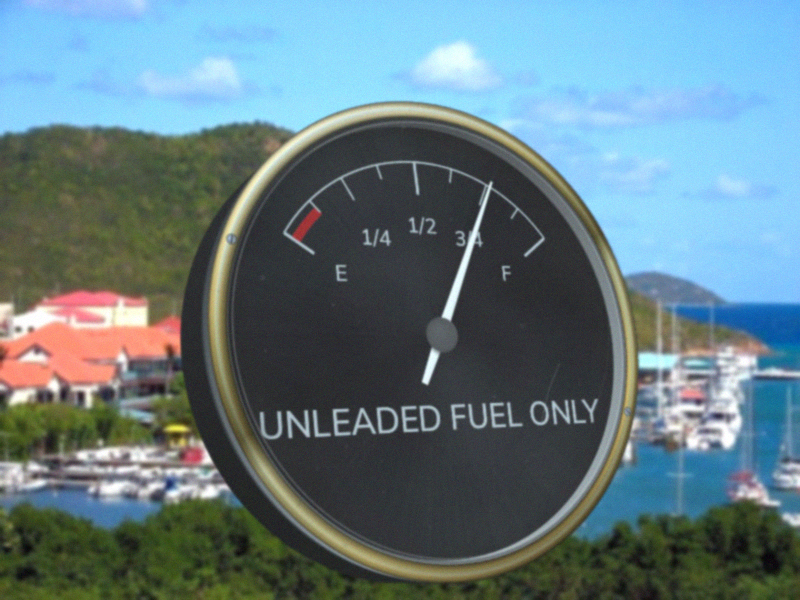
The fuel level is {"value": 0.75}
